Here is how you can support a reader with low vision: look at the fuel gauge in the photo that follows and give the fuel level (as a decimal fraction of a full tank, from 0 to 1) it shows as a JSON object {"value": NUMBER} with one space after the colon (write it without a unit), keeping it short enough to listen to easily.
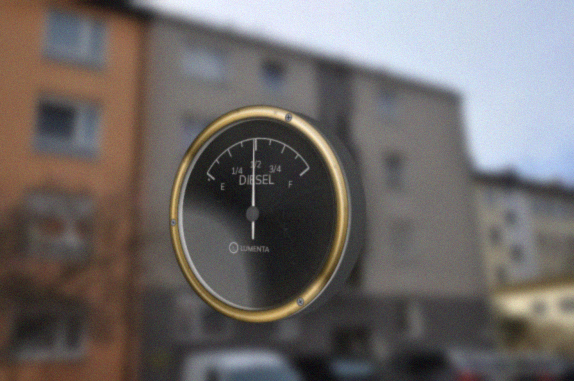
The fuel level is {"value": 0.5}
